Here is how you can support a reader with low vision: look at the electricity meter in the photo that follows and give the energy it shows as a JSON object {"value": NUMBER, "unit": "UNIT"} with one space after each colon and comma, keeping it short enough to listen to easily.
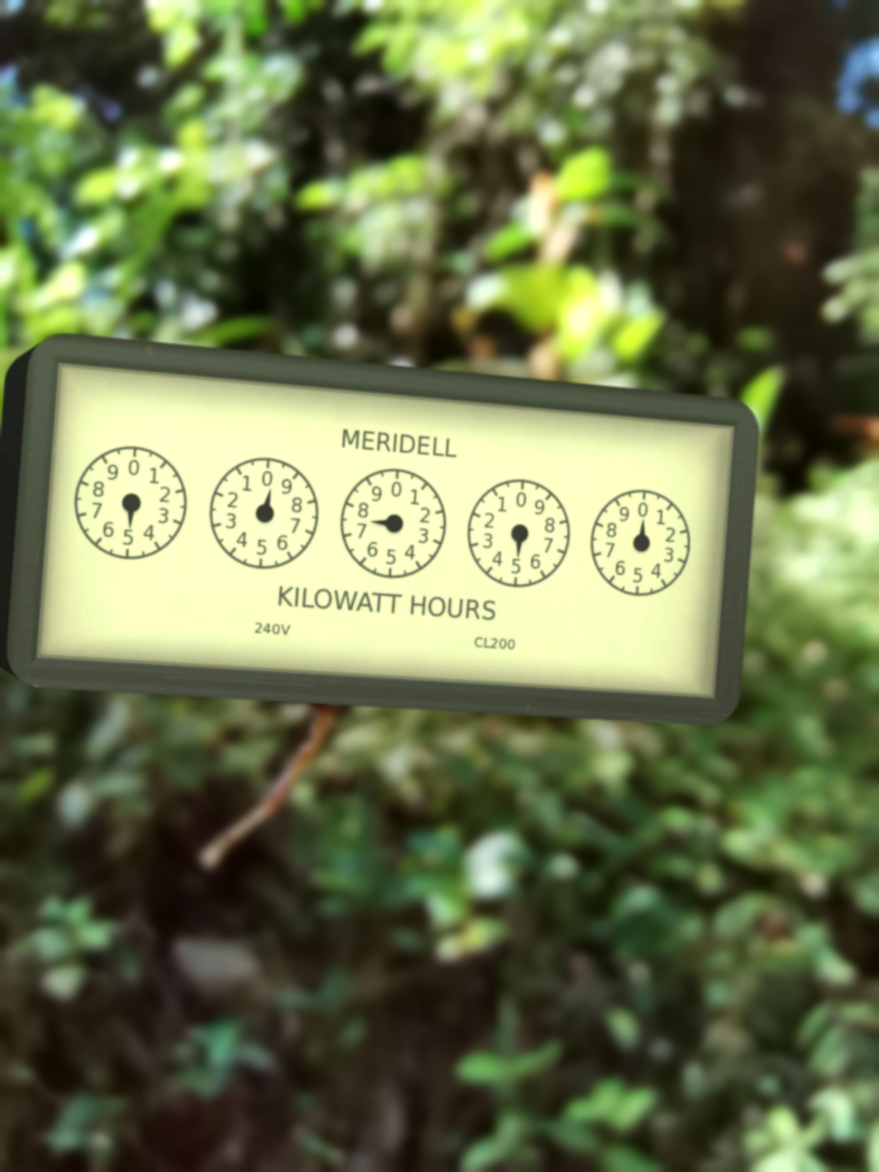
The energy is {"value": 49750, "unit": "kWh"}
